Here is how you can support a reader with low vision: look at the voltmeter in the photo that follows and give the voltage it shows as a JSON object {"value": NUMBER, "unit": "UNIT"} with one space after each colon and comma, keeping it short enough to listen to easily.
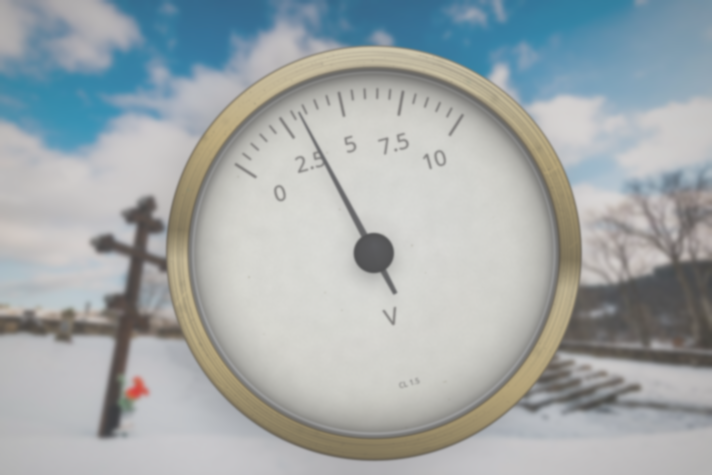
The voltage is {"value": 3.25, "unit": "V"}
